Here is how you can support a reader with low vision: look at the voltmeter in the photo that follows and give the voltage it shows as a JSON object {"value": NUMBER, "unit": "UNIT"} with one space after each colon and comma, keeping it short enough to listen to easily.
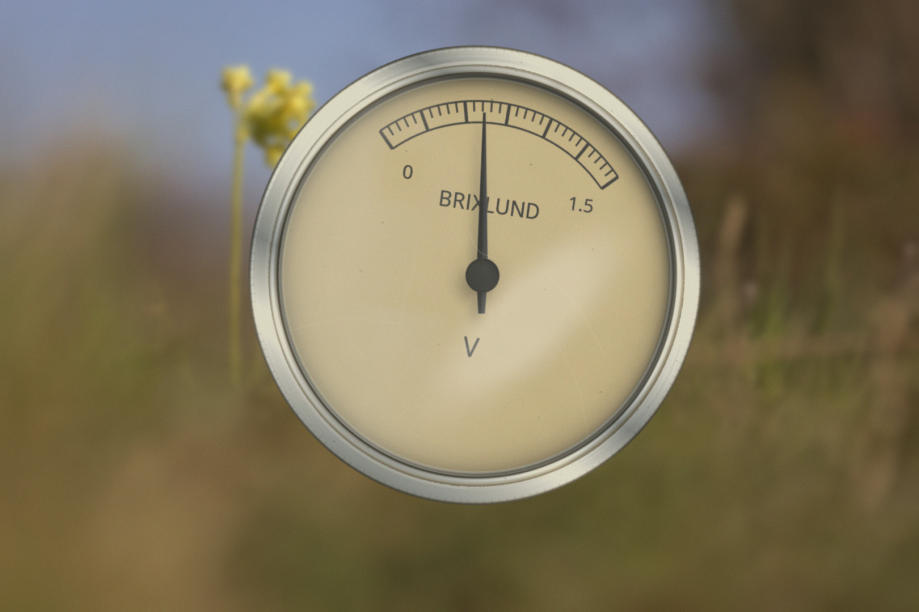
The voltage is {"value": 0.6, "unit": "V"}
